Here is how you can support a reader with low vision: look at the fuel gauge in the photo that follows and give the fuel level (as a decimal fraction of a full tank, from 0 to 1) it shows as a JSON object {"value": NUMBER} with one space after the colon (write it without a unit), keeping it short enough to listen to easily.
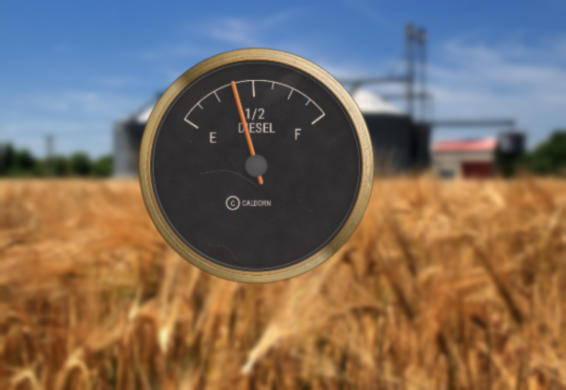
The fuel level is {"value": 0.375}
